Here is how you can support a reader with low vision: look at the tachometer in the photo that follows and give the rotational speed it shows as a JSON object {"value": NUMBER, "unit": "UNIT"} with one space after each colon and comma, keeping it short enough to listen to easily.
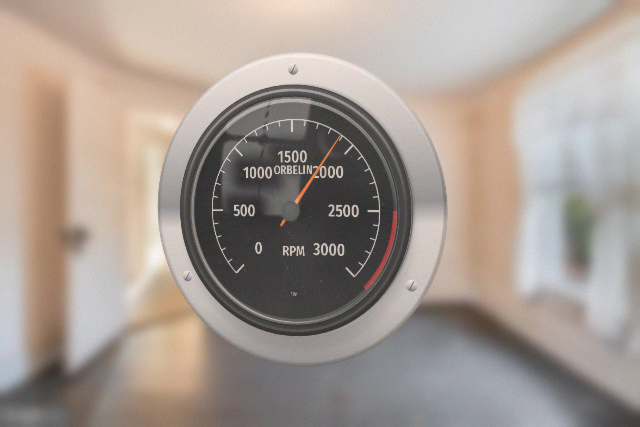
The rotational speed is {"value": 1900, "unit": "rpm"}
